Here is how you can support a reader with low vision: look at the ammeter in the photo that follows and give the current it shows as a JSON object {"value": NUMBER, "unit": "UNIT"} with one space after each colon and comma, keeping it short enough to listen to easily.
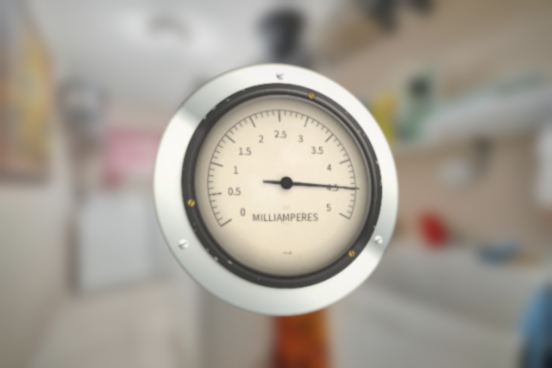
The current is {"value": 4.5, "unit": "mA"}
